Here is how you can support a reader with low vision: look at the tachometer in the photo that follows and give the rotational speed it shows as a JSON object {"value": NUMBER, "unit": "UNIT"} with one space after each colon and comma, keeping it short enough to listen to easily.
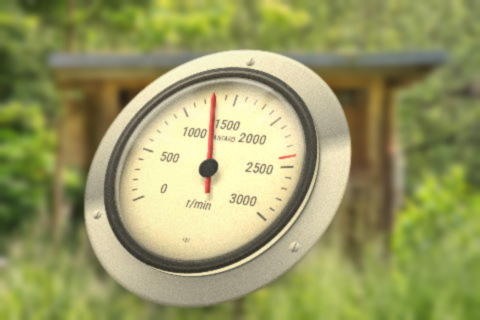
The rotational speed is {"value": 1300, "unit": "rpm"}
